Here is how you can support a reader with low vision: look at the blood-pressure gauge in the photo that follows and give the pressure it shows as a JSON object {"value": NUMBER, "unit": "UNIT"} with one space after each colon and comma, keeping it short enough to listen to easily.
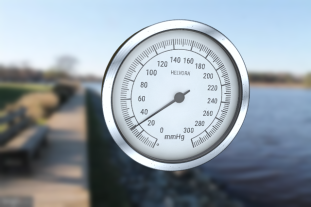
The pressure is {"value": 30, "unit": "mmHg"}
